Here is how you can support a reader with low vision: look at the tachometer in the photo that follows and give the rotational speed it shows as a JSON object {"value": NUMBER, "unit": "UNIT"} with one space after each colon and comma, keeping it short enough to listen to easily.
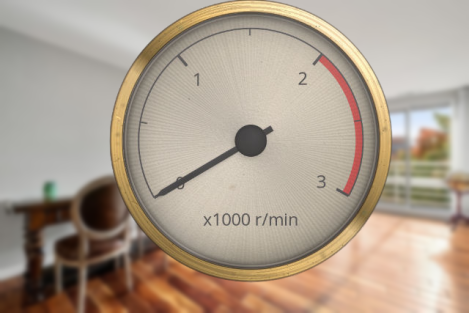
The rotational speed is {"value": 0, "unit": "rpm"}
